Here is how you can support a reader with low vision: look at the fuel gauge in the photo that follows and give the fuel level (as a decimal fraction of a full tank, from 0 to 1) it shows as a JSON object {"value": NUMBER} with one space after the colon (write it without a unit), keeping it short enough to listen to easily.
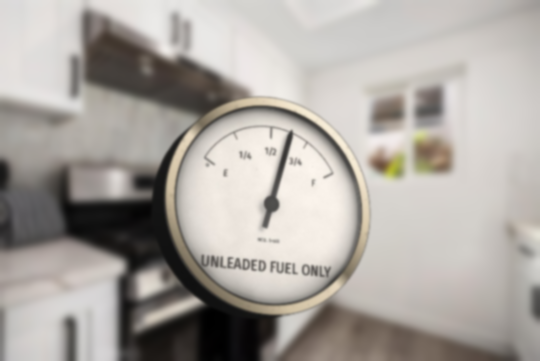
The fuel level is {"value": 0.625}
